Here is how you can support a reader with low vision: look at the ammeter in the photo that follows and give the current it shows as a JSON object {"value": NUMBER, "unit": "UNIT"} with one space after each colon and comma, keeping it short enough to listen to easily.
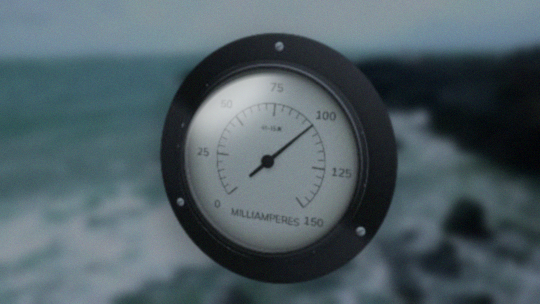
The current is {"value": 100, "unit": "mA"}
